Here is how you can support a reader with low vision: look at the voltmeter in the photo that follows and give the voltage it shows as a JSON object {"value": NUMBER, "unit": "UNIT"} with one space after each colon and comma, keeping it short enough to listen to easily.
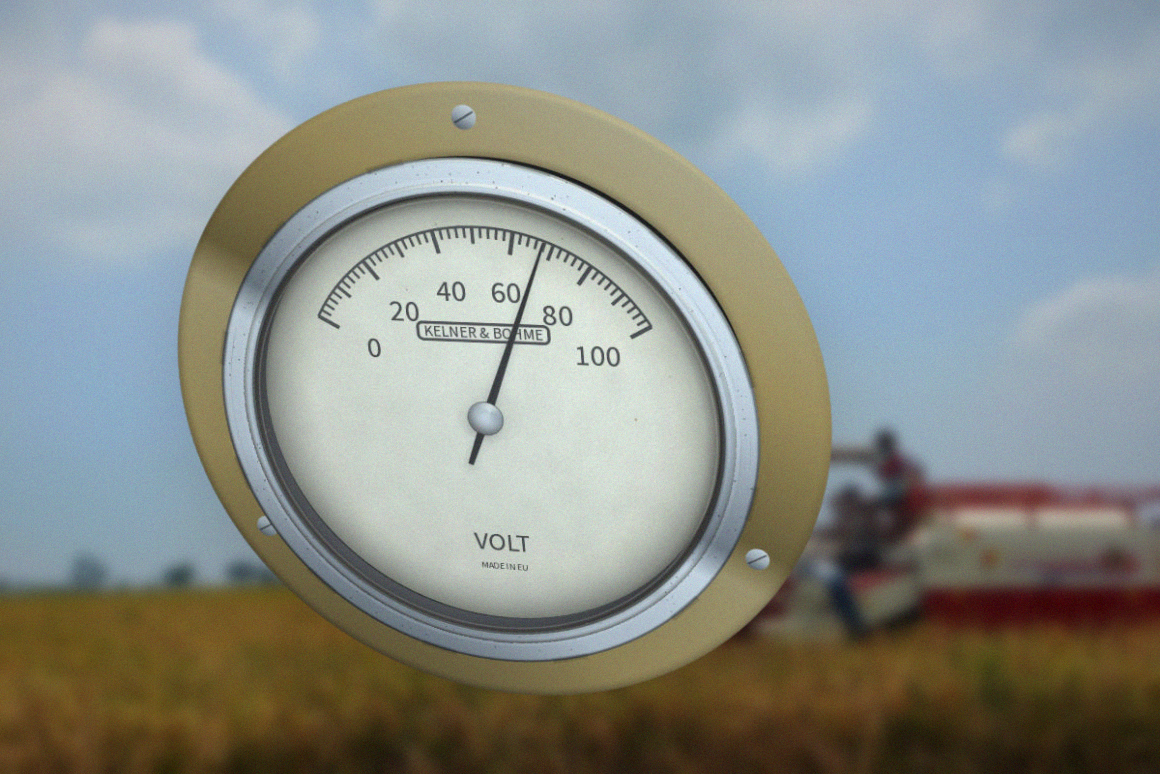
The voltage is {"value": 68, "unit": "V"}
